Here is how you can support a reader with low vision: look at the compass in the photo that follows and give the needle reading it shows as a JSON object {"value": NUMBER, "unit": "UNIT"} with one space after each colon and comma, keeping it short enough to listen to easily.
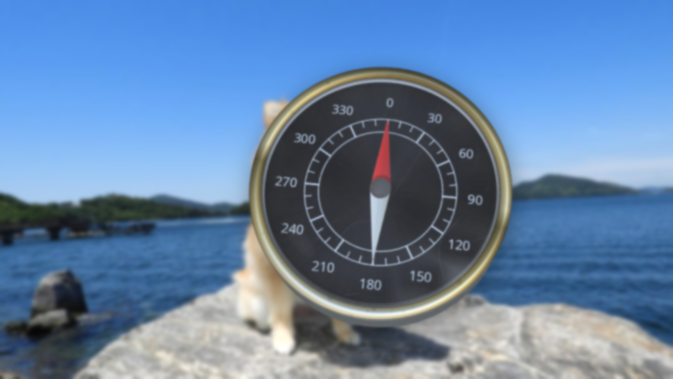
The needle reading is {"value": 0, "unit": "°"}
